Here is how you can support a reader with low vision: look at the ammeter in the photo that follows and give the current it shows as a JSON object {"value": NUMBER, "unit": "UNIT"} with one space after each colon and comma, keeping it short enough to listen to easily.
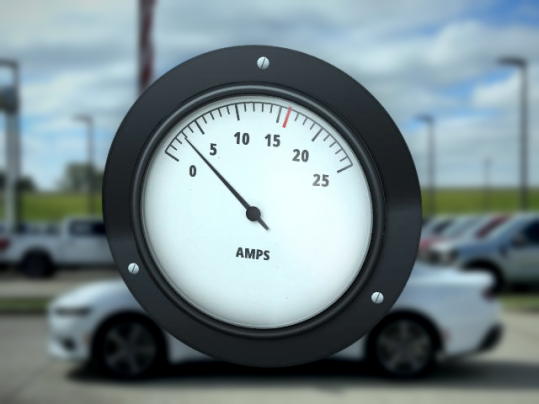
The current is {"value": 3, "unit": "A"}
